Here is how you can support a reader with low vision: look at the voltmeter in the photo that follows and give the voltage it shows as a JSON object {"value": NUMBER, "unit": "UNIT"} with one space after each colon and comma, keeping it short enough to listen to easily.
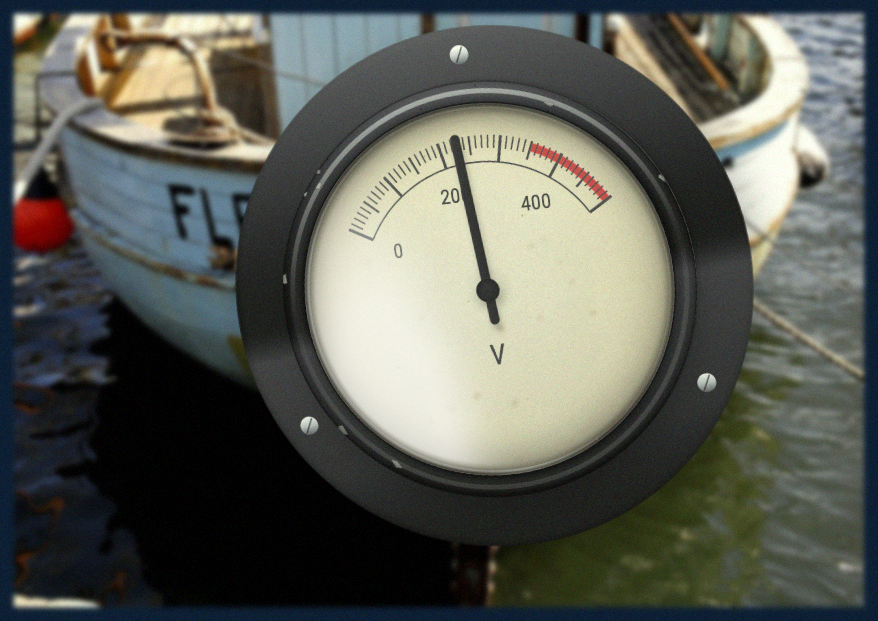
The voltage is {"value": 230, "unit": "V"}
